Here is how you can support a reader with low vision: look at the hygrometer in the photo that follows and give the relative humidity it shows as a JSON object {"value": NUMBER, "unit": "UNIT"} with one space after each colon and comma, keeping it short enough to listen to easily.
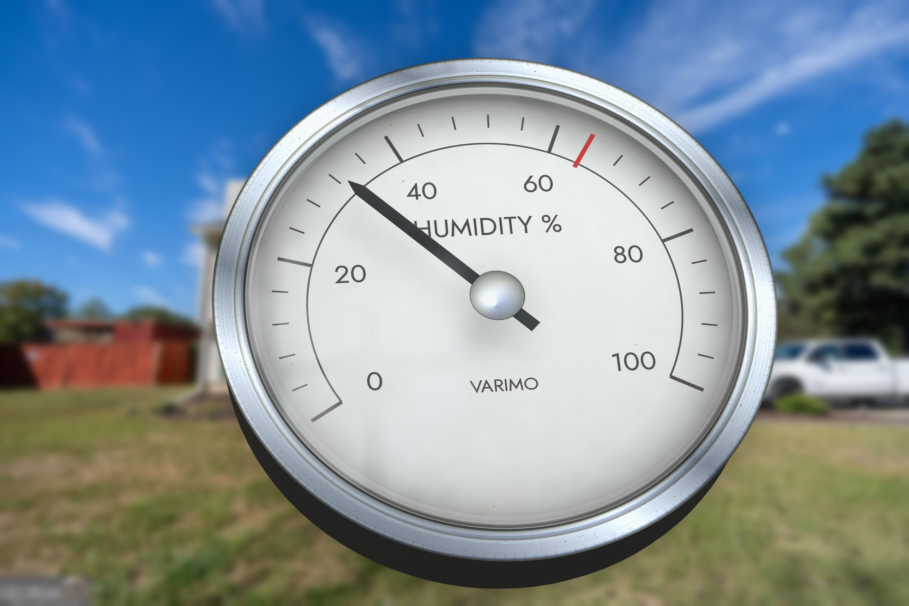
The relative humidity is {"value": 32, "unit": "%"}
